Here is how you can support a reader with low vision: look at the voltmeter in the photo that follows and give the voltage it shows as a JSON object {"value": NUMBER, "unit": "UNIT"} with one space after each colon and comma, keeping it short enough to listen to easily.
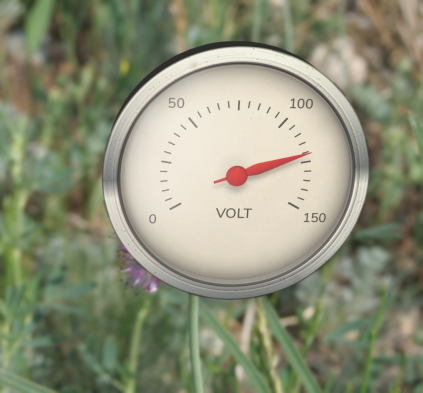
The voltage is {"value": 120, "unit": "V"}
